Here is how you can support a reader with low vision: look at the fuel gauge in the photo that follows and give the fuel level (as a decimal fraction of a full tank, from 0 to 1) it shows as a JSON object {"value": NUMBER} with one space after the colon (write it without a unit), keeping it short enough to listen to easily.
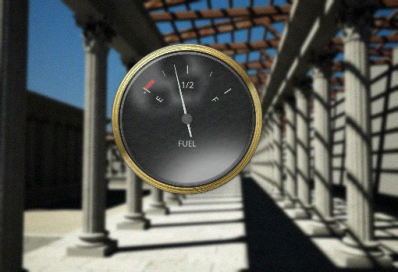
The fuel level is {"value": 0.375}
